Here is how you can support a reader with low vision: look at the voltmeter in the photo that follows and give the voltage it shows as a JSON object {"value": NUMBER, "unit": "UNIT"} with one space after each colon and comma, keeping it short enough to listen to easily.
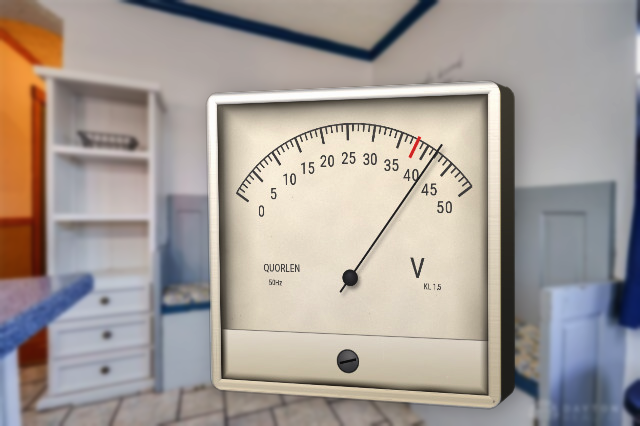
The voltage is {"value": 42, "unit": "V"}
